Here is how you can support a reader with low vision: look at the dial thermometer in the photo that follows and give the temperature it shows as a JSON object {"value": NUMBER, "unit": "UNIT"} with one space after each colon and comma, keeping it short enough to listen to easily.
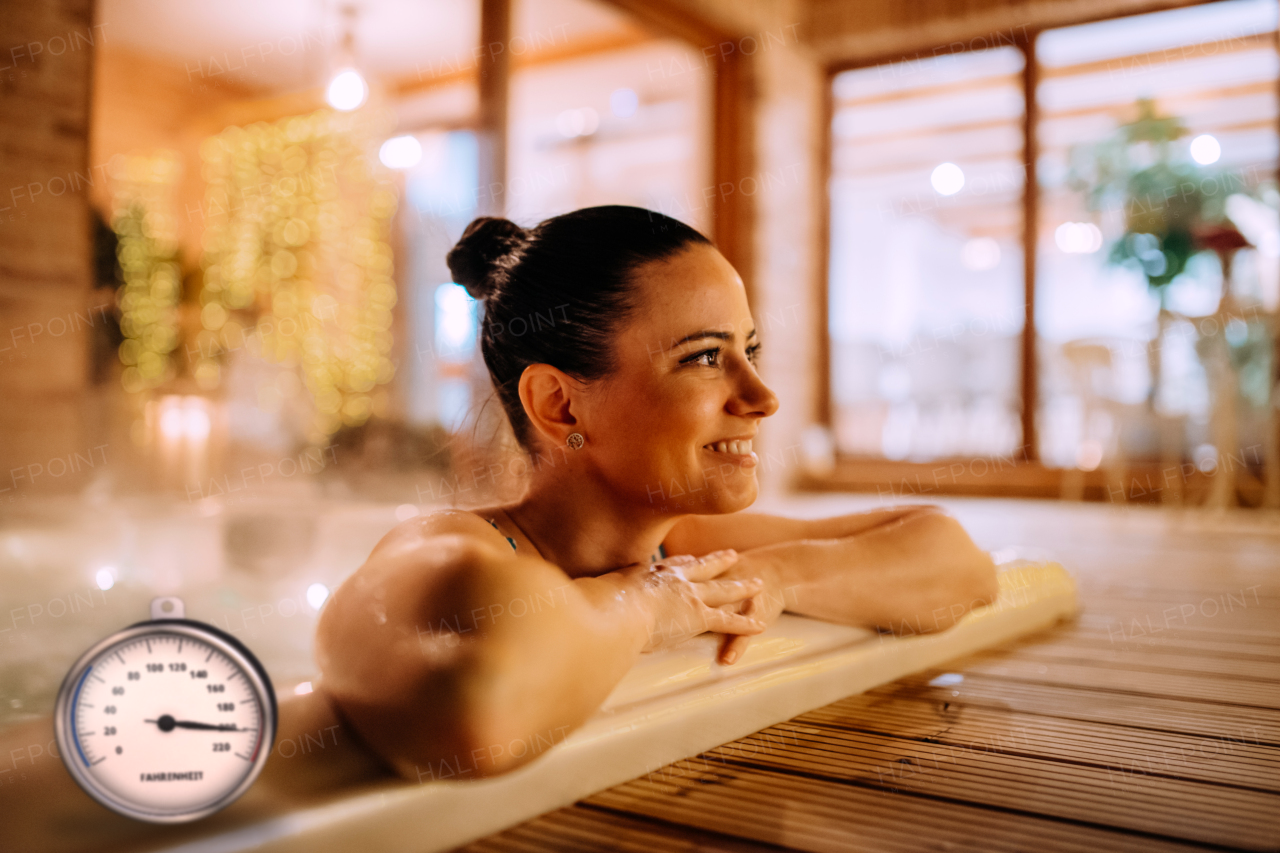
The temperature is {"value": 200, "unit": "°F"}
